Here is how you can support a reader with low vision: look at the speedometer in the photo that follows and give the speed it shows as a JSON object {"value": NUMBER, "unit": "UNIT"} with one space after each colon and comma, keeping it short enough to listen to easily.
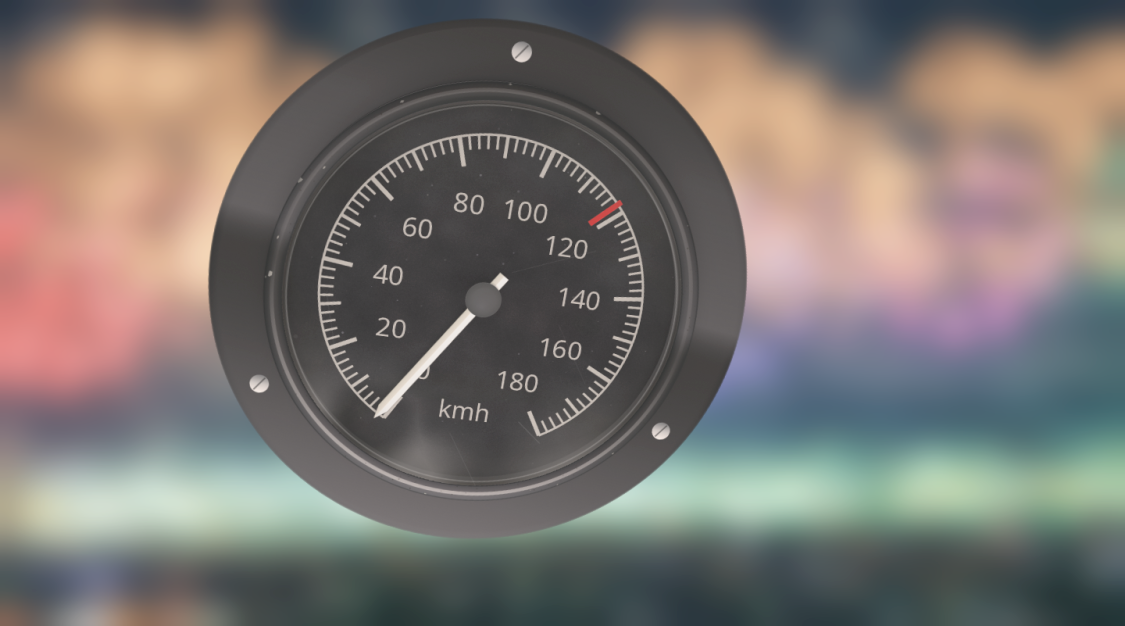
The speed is {"value": 2, "unit": "km/h"}
